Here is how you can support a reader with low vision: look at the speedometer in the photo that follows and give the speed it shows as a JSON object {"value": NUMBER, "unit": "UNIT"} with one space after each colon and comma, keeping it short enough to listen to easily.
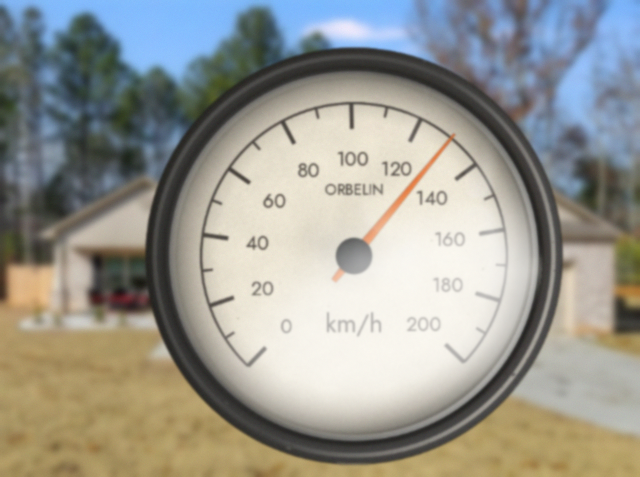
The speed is {"value": 130, "unit": "km/h"}
